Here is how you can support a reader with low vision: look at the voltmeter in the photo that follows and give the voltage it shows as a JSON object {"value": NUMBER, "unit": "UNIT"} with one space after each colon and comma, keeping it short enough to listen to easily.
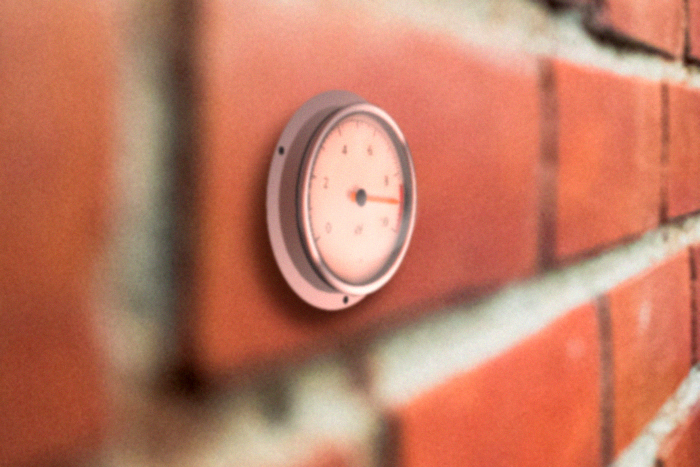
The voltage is {"value": 9, "unit": "kV"}
